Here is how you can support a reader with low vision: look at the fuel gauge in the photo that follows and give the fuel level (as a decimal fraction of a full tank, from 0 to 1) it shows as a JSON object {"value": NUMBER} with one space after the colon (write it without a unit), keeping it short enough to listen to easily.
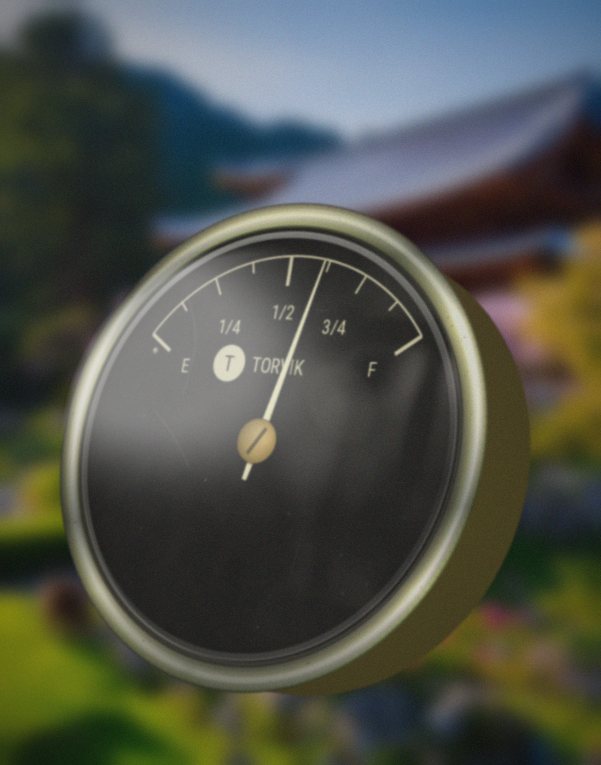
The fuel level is {"value": 0.625}
